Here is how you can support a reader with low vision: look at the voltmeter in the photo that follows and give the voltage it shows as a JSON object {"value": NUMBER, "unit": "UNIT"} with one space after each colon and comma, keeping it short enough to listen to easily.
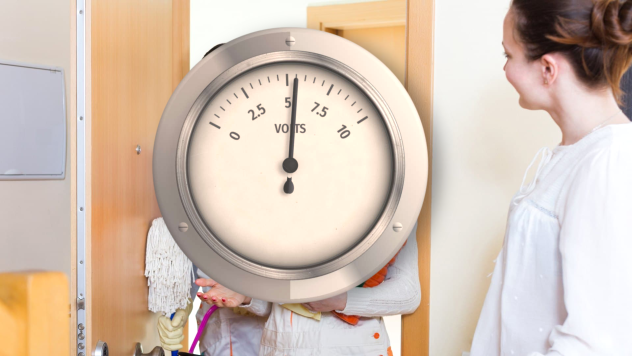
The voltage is {"value": 5.5, "unit": "V"}
